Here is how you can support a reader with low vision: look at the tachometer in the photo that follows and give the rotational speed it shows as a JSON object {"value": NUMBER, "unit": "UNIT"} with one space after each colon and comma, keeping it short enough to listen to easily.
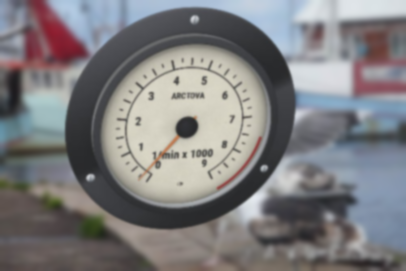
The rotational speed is {"value": 250, "unit": "rpm"}
